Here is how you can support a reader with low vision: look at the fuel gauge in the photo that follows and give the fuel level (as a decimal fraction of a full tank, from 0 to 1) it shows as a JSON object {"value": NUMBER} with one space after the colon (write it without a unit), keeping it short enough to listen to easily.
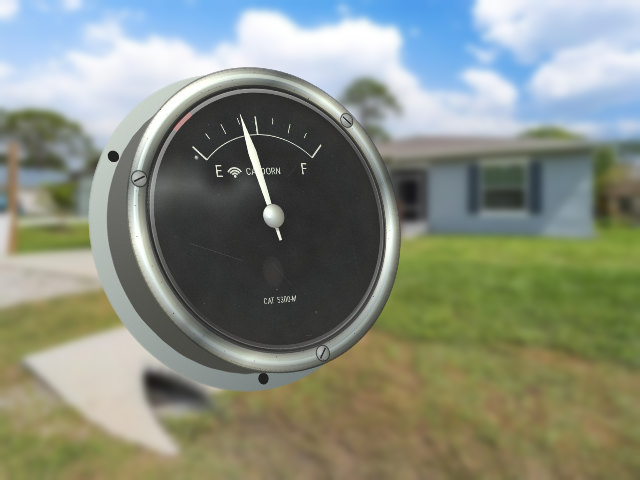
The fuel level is {"value": 0.375}
